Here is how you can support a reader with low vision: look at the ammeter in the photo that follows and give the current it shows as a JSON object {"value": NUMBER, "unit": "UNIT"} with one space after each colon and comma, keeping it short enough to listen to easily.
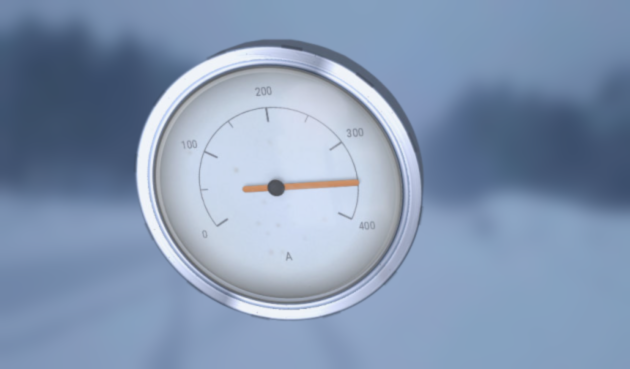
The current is {"value": 350, "unit": "A"}
